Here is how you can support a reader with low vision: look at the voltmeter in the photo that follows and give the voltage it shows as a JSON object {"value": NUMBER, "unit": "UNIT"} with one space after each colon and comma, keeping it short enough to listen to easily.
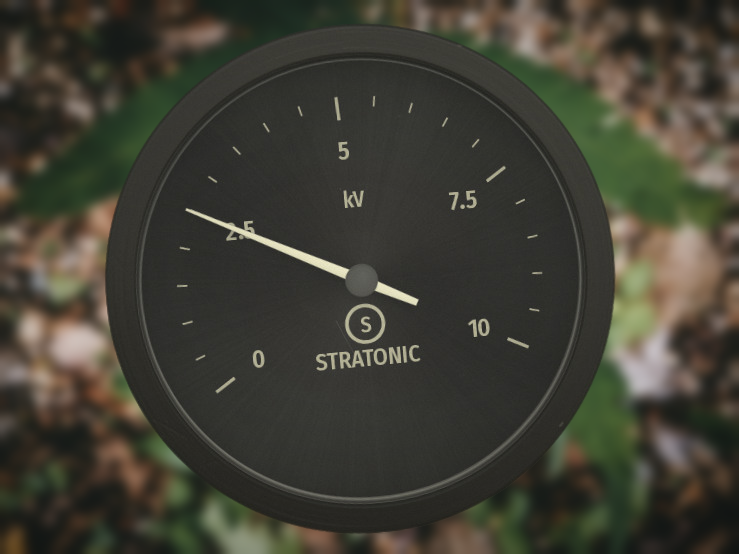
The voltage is {"value": 2.5, "unit": "kV"}
